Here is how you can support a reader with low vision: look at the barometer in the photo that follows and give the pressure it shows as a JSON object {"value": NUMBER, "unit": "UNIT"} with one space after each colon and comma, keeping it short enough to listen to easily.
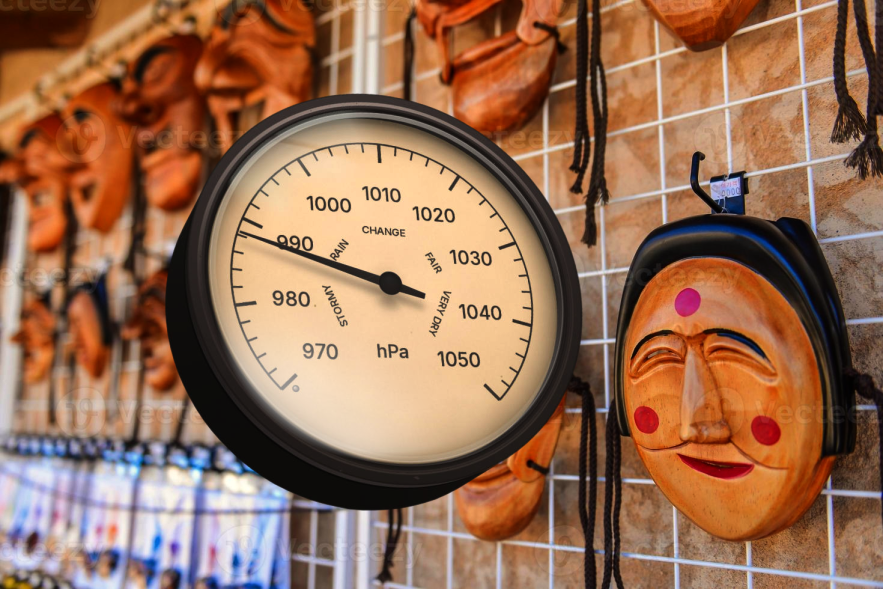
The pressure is {"value": 988, "unit": "hPa"}
